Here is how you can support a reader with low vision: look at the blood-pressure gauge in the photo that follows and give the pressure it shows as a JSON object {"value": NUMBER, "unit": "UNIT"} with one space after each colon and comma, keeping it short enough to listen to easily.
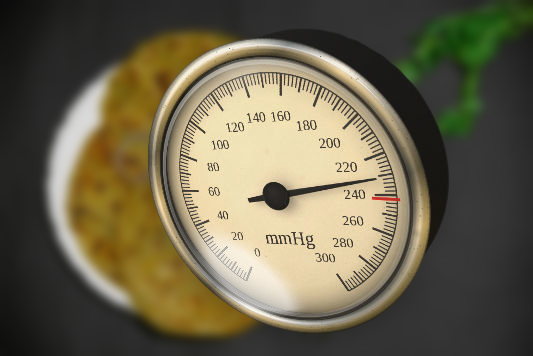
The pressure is {"value": 230, "unit": "mmHg"}
